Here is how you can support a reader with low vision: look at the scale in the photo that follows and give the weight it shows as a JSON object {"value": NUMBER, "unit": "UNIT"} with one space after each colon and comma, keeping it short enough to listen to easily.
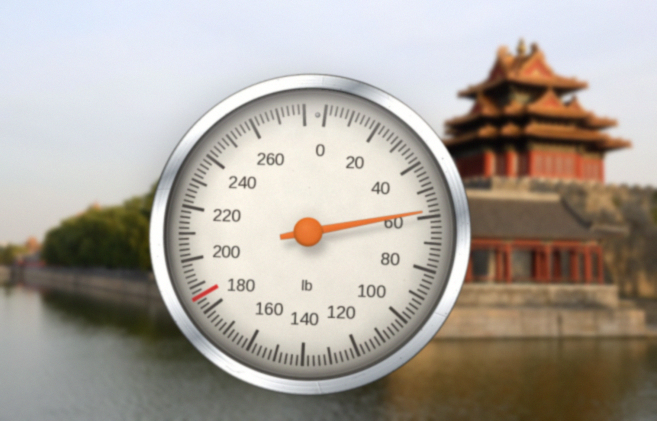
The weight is {"value": 58, "unit": "lb"}
